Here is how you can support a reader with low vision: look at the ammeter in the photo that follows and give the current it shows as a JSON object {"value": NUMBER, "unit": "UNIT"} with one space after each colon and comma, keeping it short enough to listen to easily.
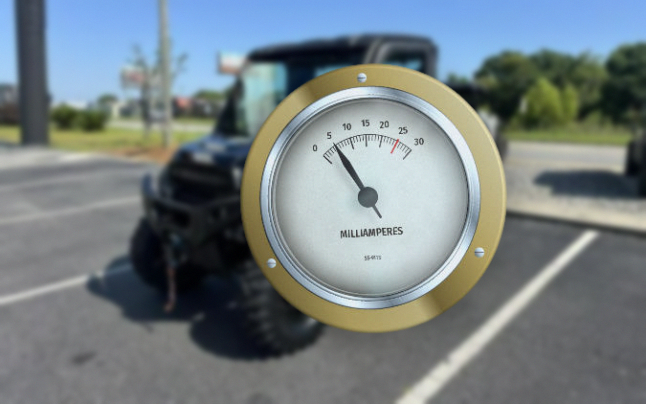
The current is {"value": 5, "unit": "mA"}
